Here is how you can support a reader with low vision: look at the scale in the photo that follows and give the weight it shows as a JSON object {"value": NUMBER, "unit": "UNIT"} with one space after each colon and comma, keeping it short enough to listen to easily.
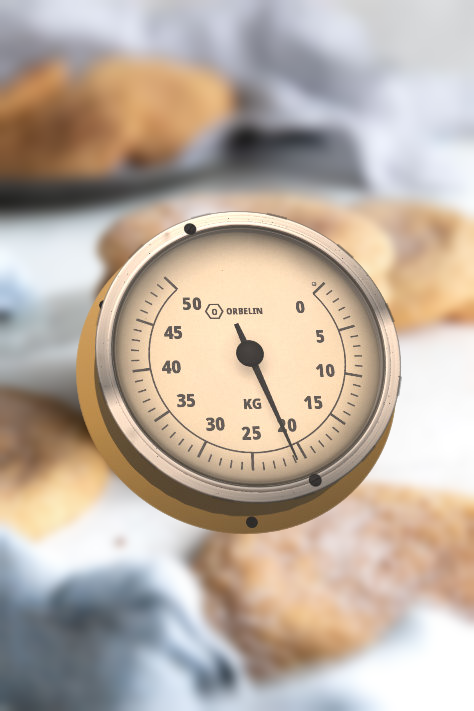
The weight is {"value": 21, "unit": "kg"}
